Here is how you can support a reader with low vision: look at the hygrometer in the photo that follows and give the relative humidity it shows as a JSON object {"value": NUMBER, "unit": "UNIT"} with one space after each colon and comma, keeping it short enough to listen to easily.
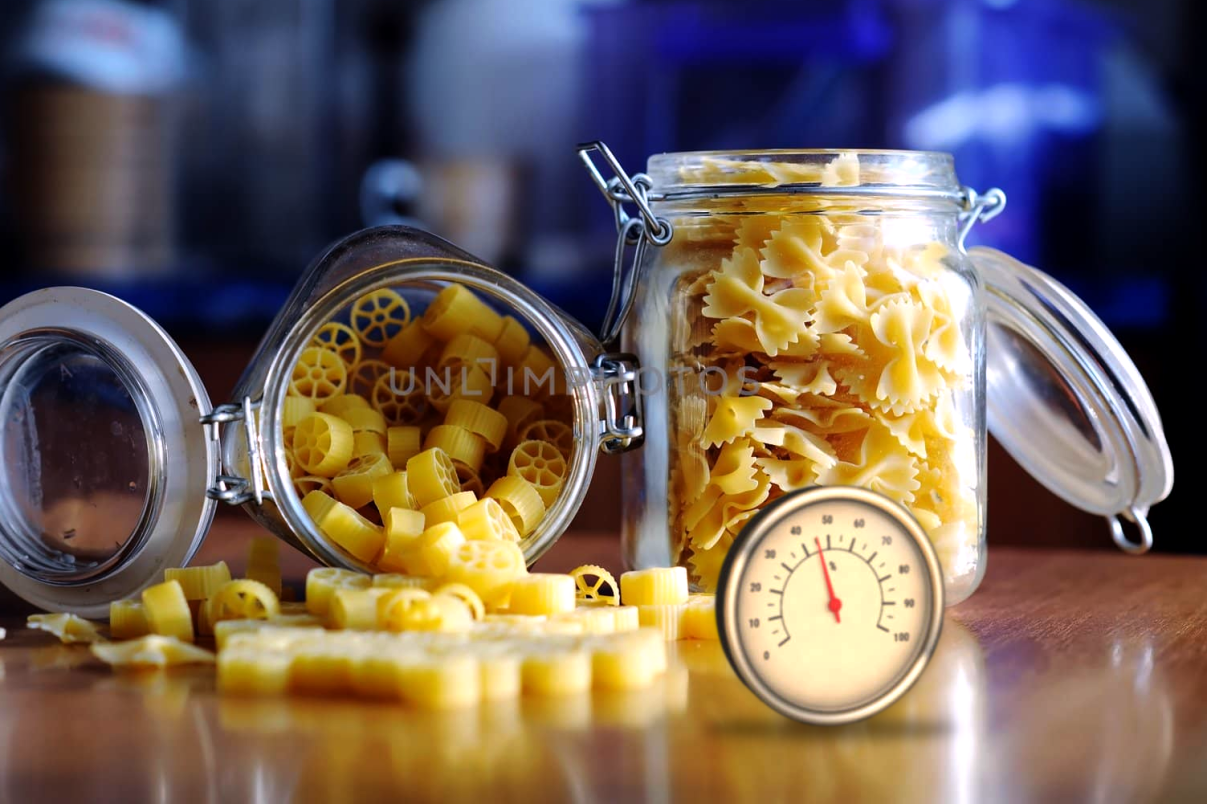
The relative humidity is {"value": 45, "unit": "%"}
